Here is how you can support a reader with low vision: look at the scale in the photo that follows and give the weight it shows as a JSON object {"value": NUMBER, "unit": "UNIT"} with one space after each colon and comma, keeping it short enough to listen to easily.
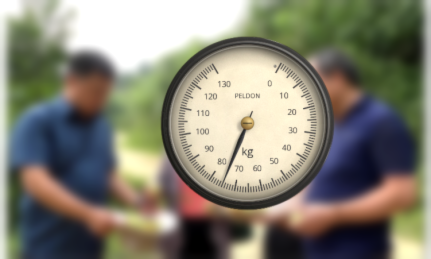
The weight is {"value": 75, "unit": "kg"}
